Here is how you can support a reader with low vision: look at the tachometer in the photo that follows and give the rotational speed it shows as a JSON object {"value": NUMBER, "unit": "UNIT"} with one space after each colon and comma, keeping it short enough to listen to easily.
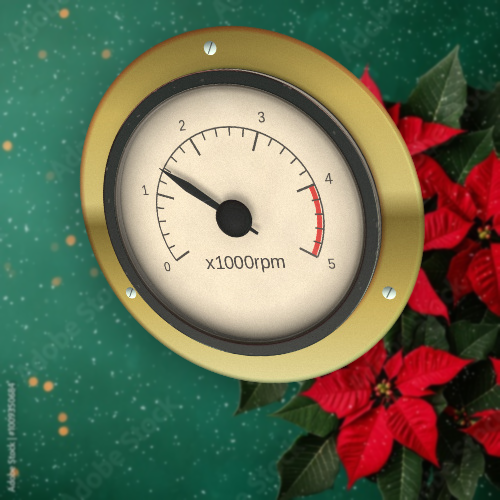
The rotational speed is {"value": 1400, "unit": "rpm"}
